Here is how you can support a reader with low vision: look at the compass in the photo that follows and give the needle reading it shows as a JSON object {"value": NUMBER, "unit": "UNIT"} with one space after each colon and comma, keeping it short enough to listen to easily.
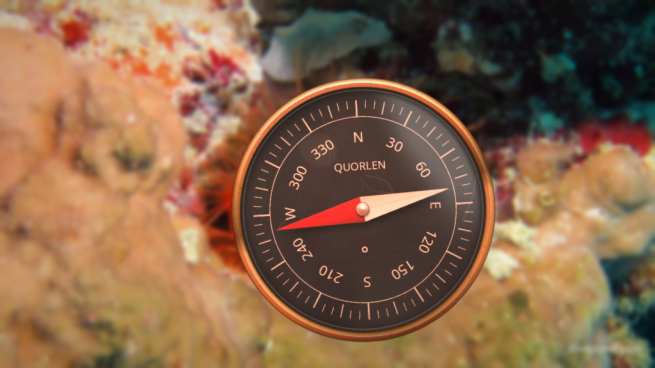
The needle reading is {"value": 260, "unit": "°"}
